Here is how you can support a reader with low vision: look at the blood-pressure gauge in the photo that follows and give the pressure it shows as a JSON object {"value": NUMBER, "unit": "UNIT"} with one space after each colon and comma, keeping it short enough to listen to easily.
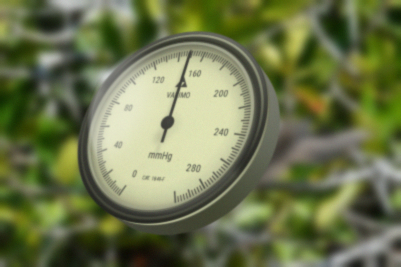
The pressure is {"value": 150, "unit": "mmHg"}
